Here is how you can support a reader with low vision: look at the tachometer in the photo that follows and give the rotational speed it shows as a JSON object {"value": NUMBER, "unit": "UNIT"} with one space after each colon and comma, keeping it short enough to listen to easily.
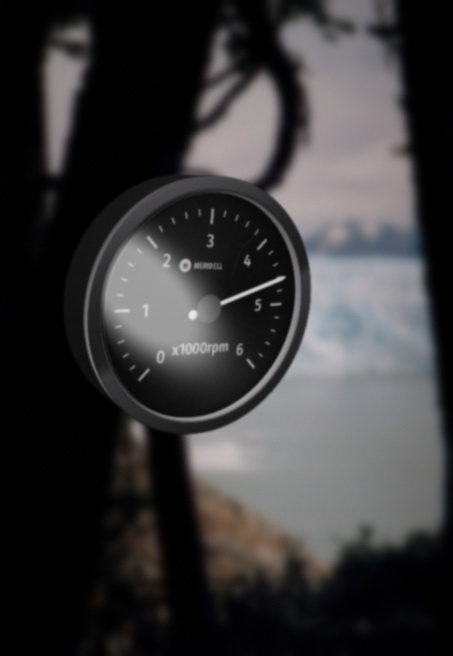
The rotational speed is {"value": 4600, "unit": "rpm"}
